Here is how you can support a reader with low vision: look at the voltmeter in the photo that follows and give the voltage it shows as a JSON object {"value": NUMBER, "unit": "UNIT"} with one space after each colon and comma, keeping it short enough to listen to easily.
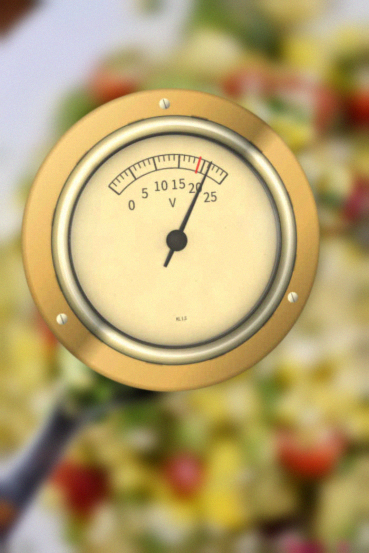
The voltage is {"value": 21, "unit": "V"}
